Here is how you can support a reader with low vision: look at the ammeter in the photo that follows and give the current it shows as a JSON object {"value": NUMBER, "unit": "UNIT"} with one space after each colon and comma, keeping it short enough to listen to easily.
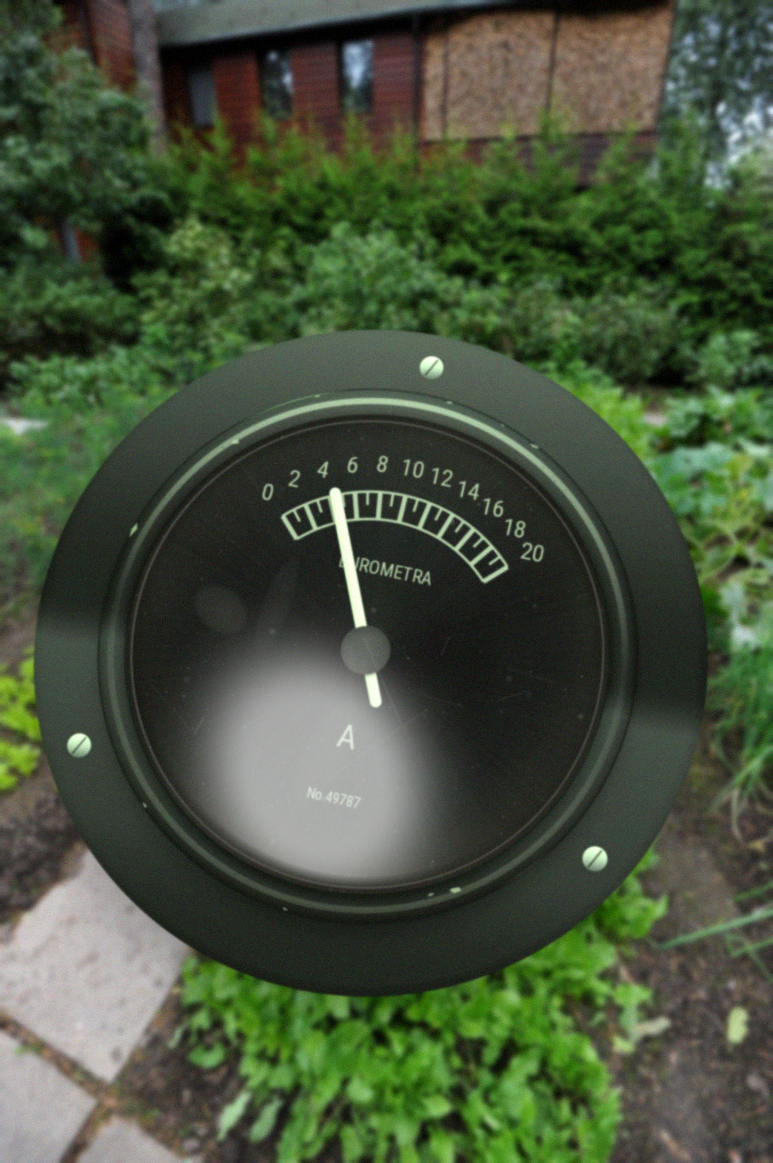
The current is {"value": 4.5, "unit": "A"}
